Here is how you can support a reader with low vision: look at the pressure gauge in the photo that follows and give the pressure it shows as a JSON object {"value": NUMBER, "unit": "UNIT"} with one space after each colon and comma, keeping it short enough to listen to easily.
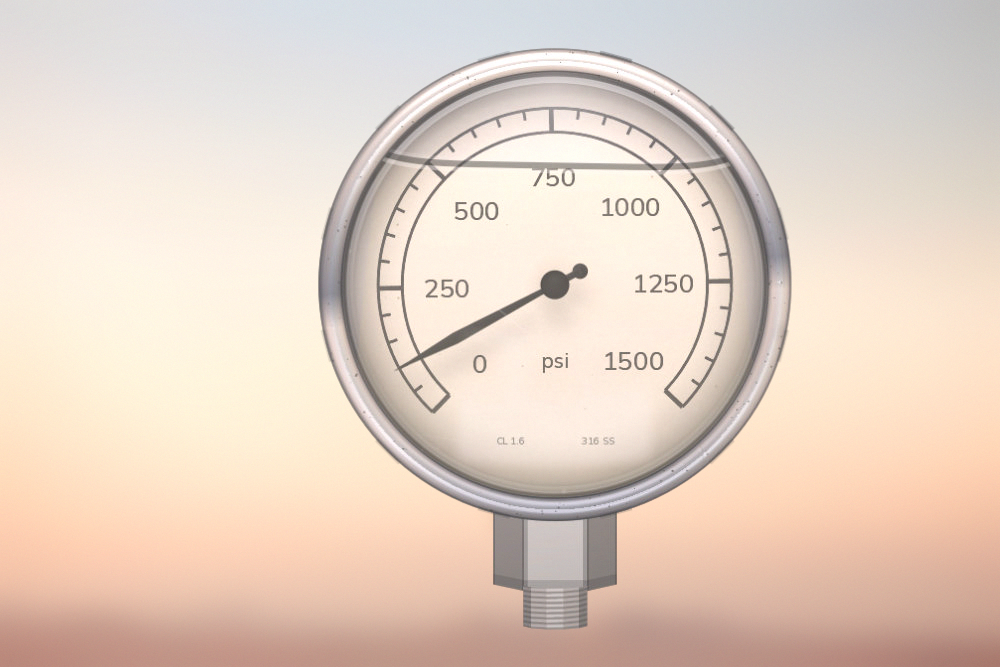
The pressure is {"value": 100, "unit": "psi"}
